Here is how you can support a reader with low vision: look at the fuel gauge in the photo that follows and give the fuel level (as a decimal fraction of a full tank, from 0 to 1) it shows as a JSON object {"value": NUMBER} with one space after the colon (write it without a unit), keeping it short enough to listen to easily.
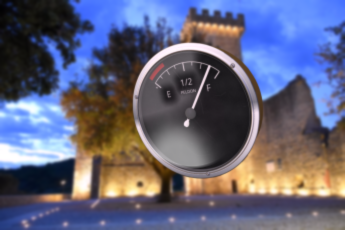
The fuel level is {"value": 0.875}
